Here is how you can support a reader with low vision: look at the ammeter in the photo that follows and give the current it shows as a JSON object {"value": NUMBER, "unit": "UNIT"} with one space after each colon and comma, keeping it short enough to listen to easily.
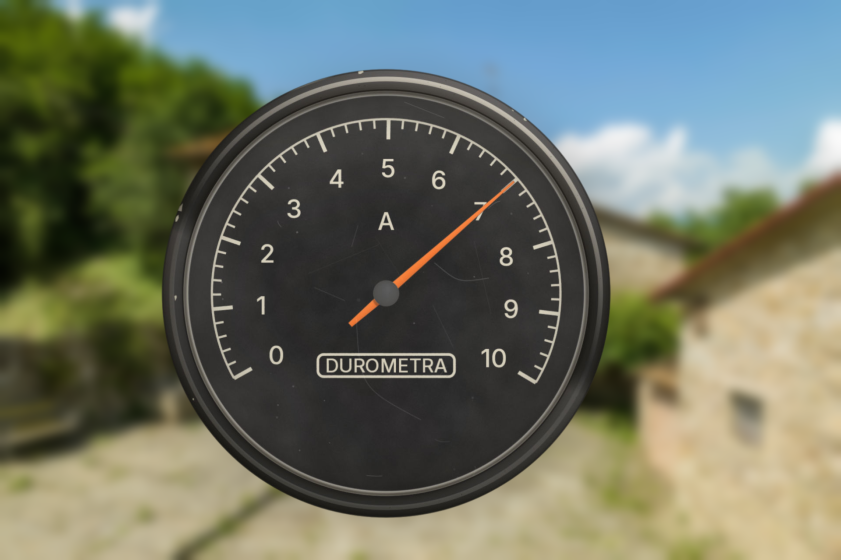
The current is {"value": 7, "unit": "A"}
